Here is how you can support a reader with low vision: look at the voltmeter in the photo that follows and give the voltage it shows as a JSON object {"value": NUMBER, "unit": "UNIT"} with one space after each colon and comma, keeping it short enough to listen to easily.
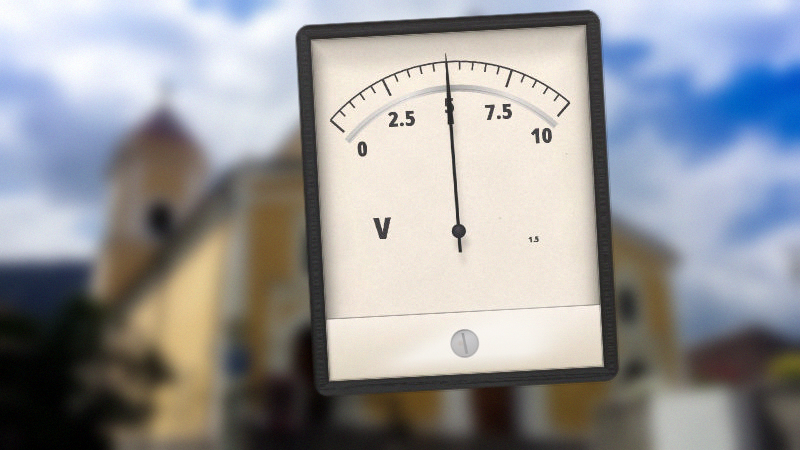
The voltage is {"value": 5, "unit": "V"}
